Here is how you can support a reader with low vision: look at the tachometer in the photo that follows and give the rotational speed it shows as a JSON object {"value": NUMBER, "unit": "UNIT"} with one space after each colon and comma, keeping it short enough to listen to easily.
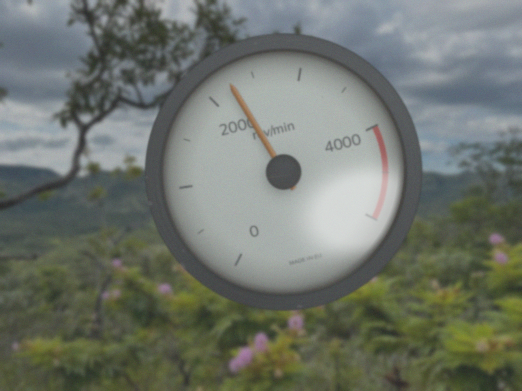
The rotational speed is {"value": 2250, "unit": "rpm"}
